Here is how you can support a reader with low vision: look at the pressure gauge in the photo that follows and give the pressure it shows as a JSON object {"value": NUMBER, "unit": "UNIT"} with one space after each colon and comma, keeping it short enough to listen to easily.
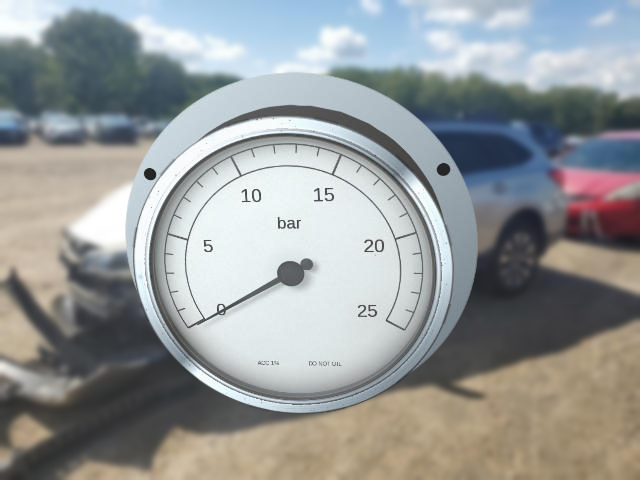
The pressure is {"value": 0, "unit": "bar"}
